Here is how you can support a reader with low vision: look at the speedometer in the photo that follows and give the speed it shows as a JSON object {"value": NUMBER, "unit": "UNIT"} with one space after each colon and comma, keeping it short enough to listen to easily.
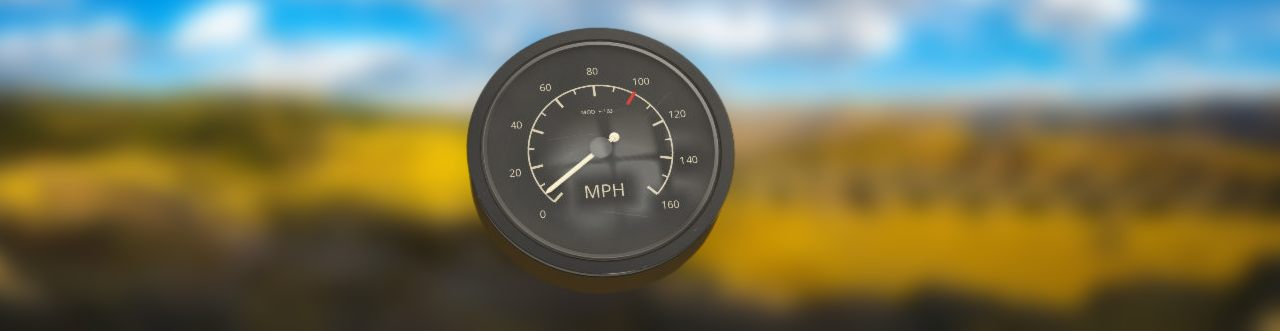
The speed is {"value": 5, "unit": "mph"}
